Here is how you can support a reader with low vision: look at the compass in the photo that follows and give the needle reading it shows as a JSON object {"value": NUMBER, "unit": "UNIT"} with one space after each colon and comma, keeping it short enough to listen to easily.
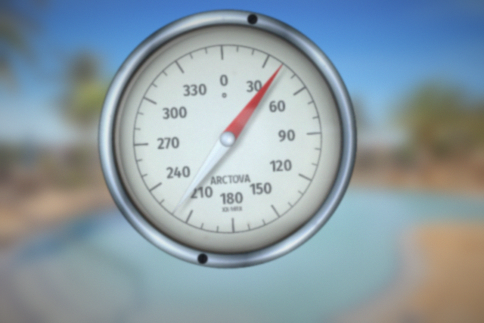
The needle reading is {"value": 40, "unit": "°"}
